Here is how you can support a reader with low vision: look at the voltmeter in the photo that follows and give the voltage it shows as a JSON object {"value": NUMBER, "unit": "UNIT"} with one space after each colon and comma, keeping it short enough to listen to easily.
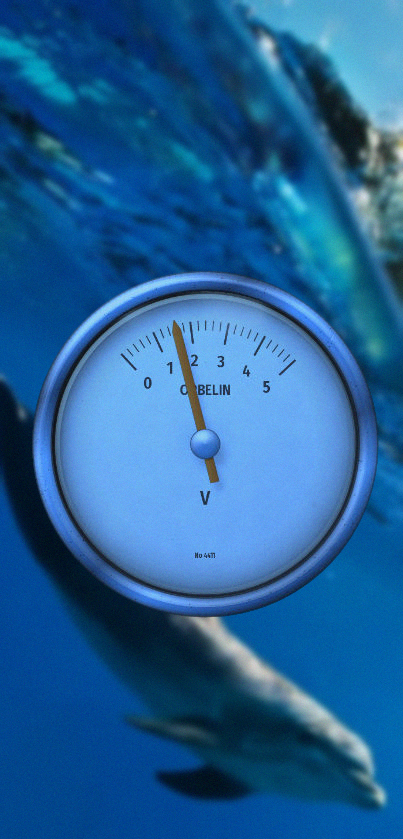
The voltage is {"value": 1.6, "unit": "V"}
